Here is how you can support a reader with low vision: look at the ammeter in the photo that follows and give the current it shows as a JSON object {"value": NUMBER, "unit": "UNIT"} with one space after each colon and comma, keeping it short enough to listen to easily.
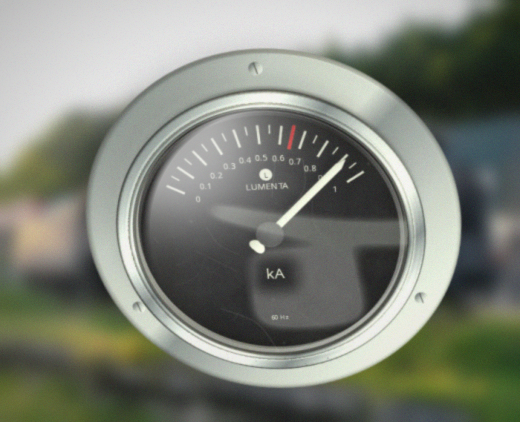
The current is {"value": 0.9, "unit": "kA"}
